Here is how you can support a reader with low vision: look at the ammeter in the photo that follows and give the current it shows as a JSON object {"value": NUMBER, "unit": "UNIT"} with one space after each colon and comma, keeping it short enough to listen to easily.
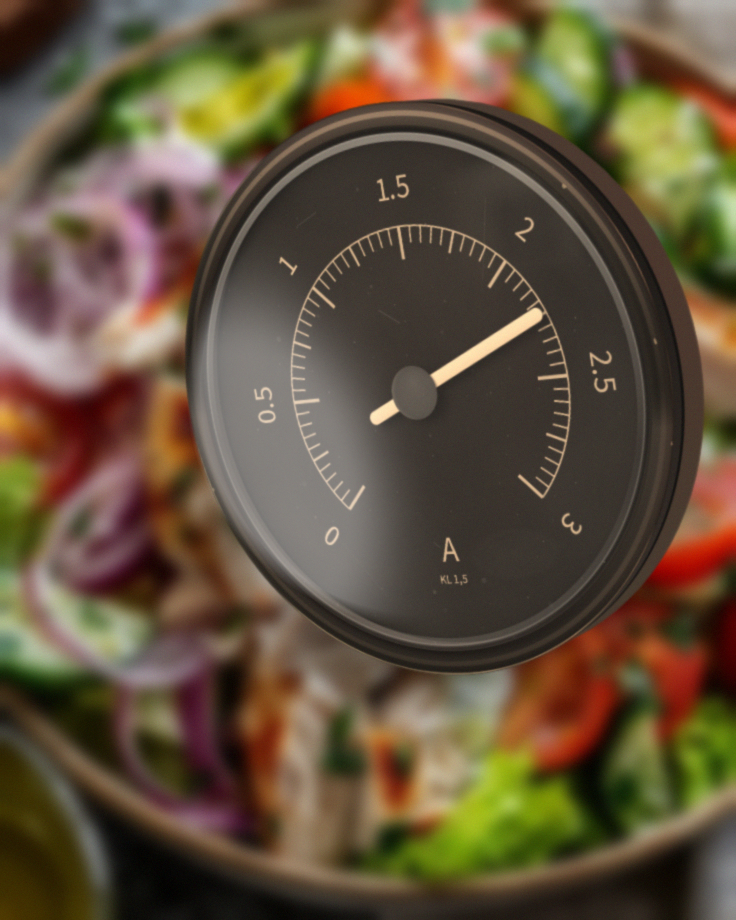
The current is {"value": 2.25, "unit": "A"}
